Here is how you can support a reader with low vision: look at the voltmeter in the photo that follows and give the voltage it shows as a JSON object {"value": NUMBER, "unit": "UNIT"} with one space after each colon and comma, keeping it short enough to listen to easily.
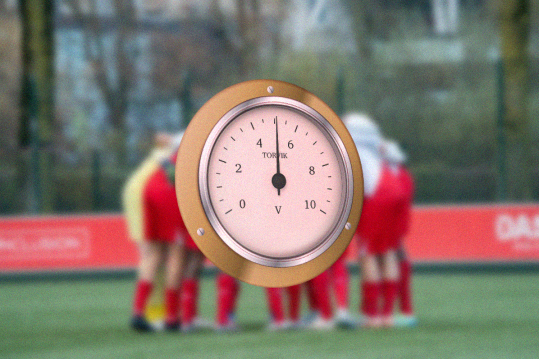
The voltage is {"value": 5, "unit": "V"}
